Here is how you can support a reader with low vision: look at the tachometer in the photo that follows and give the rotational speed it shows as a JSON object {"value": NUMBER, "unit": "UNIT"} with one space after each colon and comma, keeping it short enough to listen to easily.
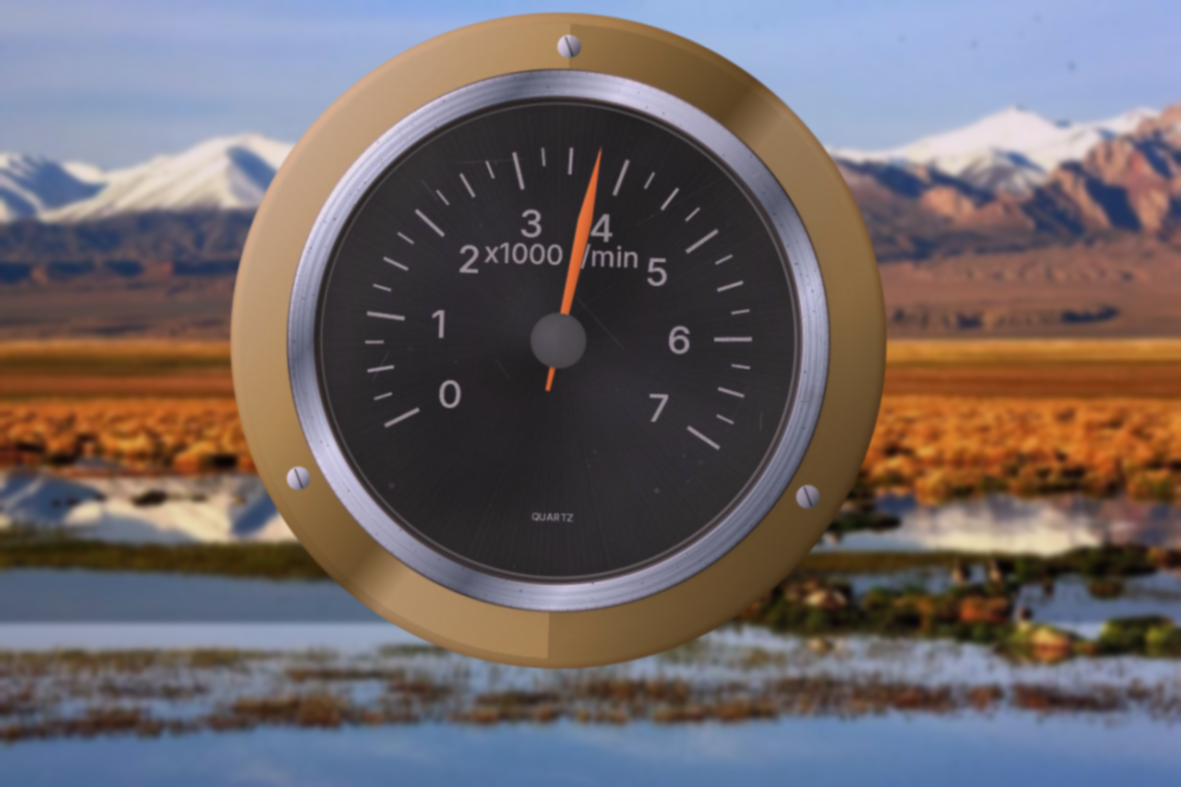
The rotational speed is {"value": 3750, "unit": "rpm"}
